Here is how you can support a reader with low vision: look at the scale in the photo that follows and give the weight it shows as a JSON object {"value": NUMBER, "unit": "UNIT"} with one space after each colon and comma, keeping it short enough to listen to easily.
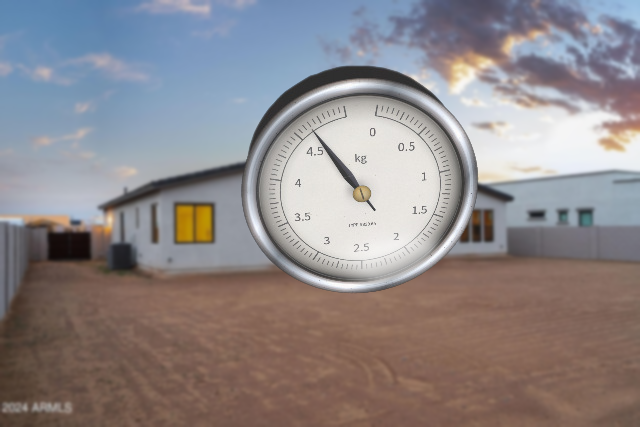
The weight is {"value": 4.65, "unit": "kg"}
